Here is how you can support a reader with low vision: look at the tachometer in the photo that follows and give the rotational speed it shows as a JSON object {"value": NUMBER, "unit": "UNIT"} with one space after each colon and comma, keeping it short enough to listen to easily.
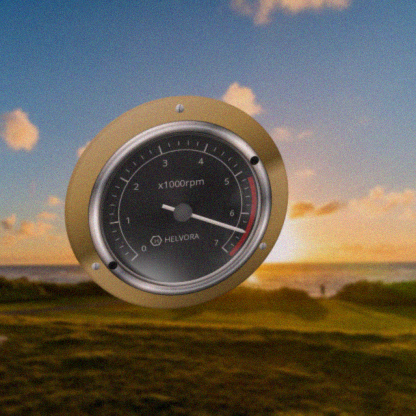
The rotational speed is {"value": 6400, "unit": "rpm"}
